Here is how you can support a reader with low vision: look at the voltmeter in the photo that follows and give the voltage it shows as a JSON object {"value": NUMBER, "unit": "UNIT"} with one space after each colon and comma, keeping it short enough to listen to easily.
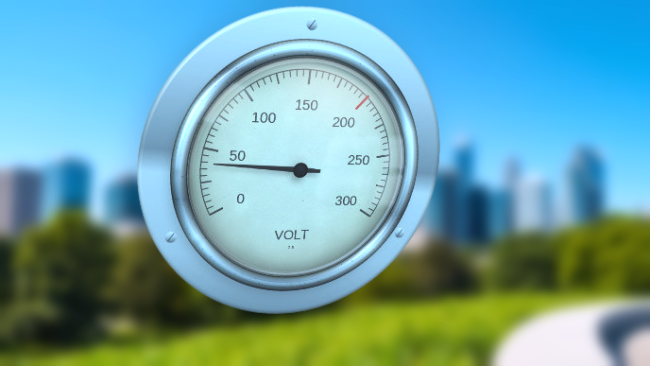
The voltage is {"value": 40, "unit": "V"}
